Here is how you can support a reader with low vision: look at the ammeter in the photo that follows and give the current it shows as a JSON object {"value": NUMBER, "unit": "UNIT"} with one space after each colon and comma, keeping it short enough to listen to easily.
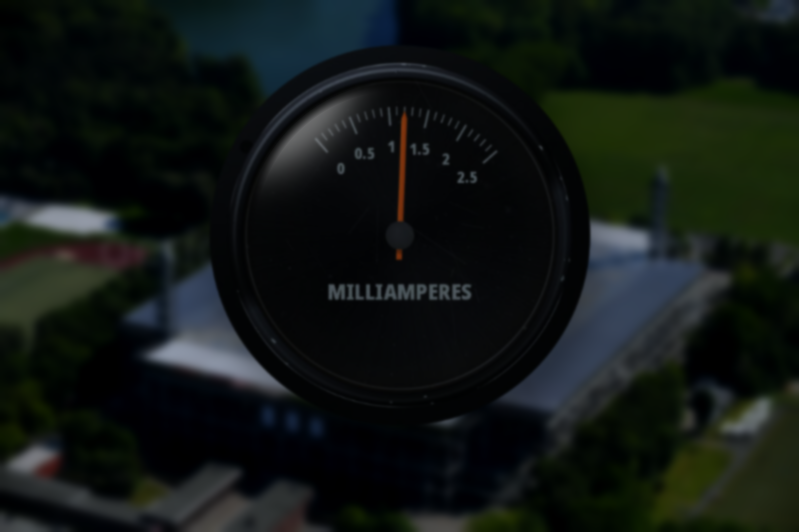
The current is {"value": 1.2, "unit": "mA"}
